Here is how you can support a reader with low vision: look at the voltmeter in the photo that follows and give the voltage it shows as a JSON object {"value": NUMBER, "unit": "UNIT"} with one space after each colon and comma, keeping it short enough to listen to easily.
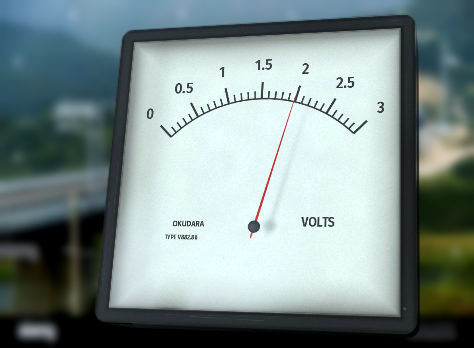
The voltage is {"value": 2, "unit": "V"}
